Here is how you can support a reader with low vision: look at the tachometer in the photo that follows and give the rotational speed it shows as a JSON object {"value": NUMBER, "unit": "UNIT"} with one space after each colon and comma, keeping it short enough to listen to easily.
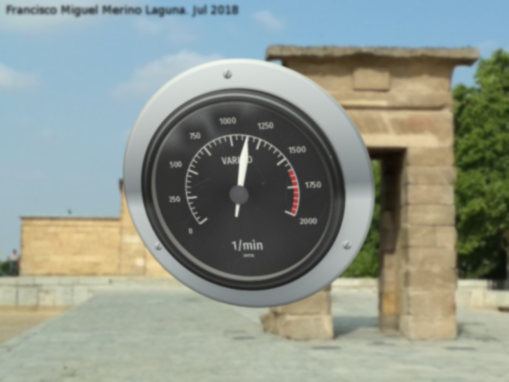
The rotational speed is {"value": 1150, "unit": "rpm"}
